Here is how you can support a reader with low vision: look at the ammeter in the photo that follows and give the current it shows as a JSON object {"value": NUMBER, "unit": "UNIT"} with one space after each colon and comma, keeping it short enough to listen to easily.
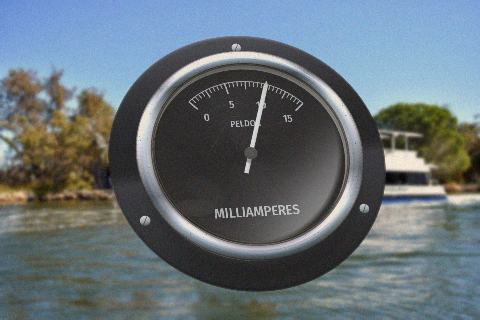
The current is {"value": 10, "unit": "mA"}
